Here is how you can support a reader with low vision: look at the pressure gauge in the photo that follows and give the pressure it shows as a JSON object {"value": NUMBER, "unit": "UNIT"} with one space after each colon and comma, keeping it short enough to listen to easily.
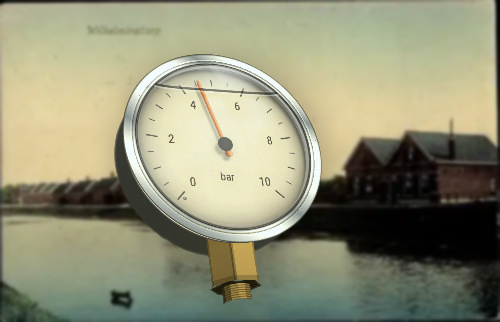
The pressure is {"value": 4.5, "unit": "bar"}
